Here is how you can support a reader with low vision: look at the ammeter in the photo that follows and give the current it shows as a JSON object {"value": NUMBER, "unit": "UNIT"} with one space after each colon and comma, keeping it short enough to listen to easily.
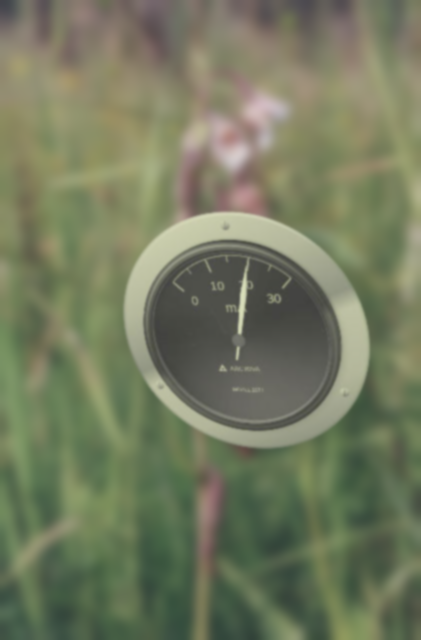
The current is {"value": 20, "unit": "mA"}
